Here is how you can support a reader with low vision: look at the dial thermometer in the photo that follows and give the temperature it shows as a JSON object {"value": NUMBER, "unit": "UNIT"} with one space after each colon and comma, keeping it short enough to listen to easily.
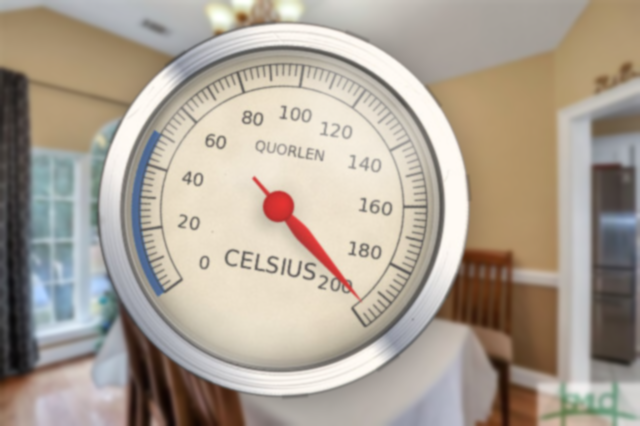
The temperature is {"value": 196, "unit": "°C"}
